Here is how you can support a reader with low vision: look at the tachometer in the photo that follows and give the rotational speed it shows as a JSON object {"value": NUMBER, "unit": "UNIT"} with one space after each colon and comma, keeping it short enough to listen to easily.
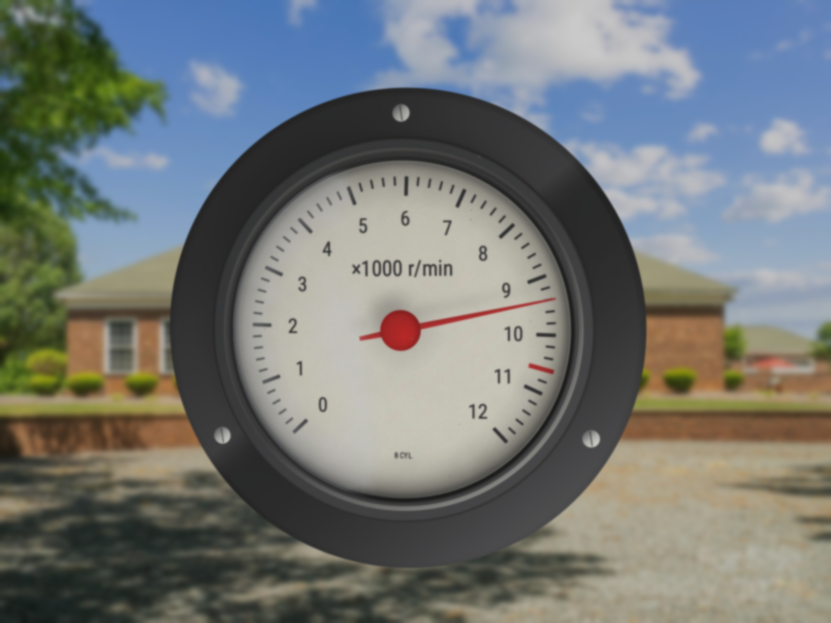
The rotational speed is {"value": 9400, "unit": "rpm"}
